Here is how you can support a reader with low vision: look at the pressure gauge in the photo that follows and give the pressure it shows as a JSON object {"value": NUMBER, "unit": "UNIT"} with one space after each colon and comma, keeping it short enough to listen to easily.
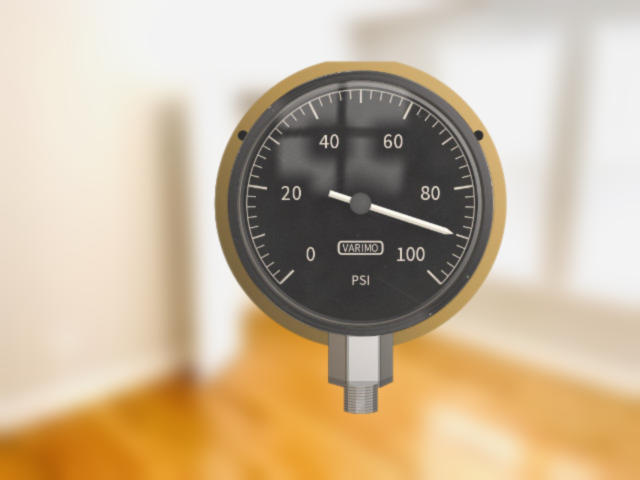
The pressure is {"value": 90, "unit": "psi"}
